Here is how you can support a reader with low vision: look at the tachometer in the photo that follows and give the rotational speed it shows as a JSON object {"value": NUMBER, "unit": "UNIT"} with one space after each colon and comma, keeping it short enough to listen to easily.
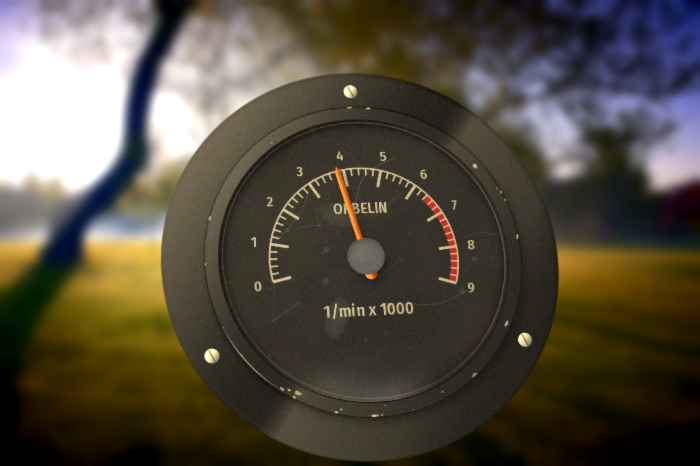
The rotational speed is {"value": 3800, "unit": "rpm"}
